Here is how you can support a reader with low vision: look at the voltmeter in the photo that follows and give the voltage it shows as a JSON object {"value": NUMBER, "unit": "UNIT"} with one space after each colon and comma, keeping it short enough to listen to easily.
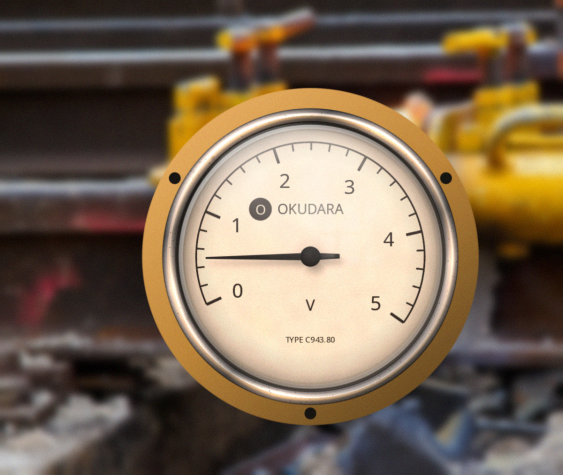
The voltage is {"value": 0.5, "unit": "V"}
